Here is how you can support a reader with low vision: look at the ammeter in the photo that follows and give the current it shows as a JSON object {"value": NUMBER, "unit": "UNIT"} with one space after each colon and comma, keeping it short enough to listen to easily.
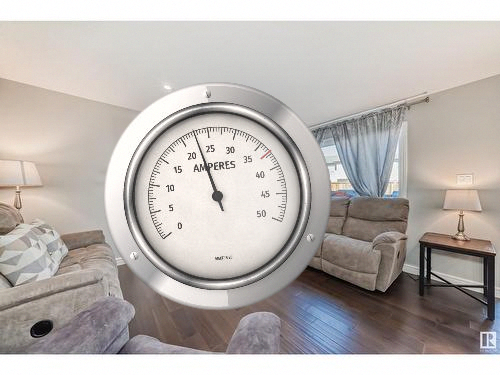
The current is {"value": 22.5, "unit": "A"}
